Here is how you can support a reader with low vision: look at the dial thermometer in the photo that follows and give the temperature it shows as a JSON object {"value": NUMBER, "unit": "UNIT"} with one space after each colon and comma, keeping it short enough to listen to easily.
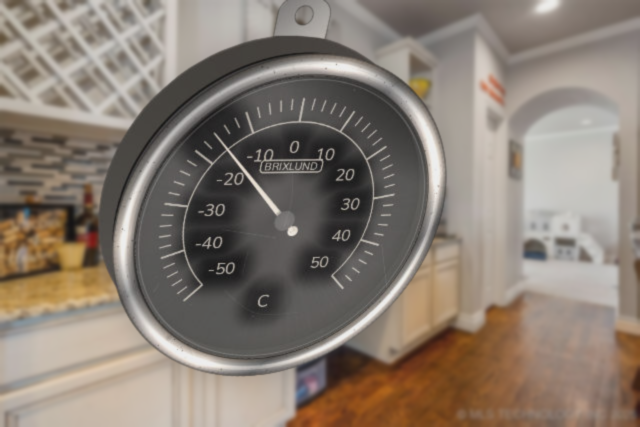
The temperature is {"value": -16, "unit": "°C"}
